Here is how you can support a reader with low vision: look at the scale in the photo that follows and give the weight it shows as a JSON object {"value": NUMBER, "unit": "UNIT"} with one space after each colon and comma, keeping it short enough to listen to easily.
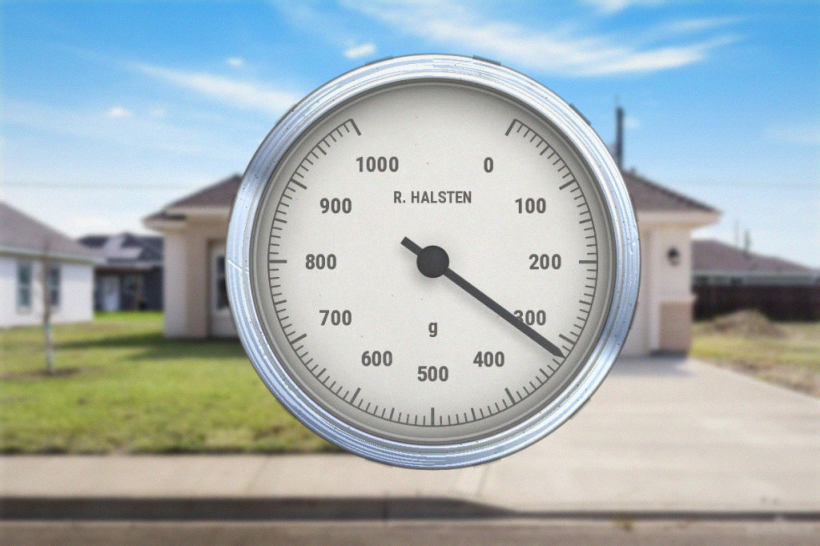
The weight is {"value": 320, "unit": "g"}
